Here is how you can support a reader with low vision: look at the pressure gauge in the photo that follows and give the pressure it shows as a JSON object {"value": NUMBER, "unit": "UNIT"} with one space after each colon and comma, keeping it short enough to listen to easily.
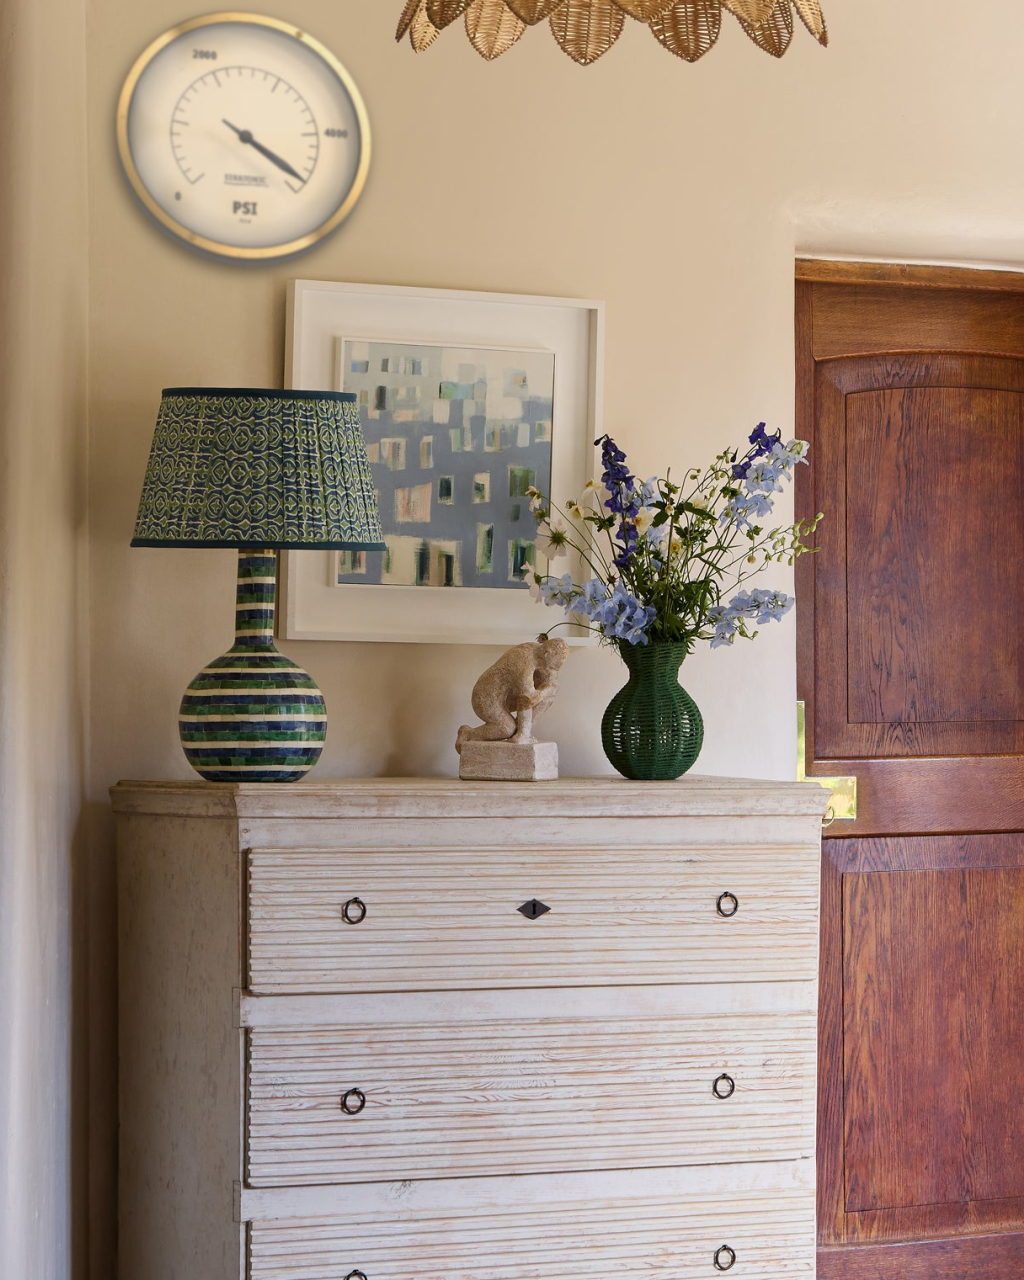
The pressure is {"value": 4800, "unit": "psi"}
